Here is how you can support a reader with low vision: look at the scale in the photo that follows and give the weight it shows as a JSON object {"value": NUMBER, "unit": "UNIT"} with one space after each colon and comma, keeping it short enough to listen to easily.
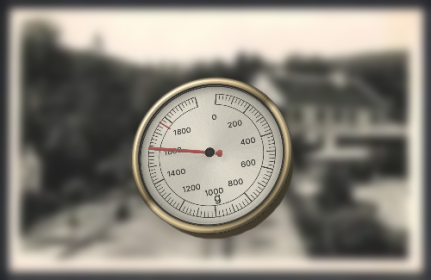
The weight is {"value": 1600, "unit": "g"}
